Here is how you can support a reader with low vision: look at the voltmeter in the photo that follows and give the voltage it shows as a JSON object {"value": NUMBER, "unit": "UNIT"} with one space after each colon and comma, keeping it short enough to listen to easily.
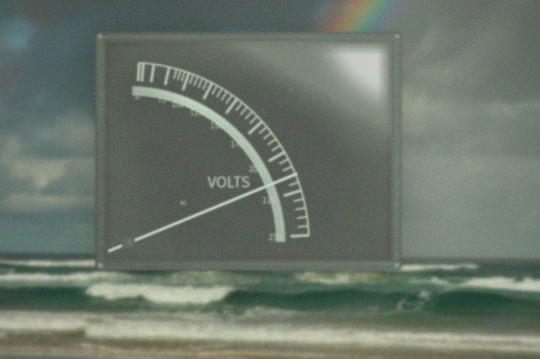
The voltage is {"value": 215, "unit": "V"}
